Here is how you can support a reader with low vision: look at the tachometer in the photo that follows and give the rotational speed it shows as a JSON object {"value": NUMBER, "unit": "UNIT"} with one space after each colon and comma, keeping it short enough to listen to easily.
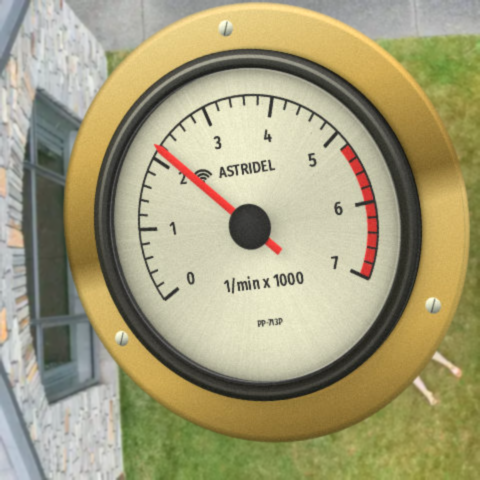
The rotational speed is {"value": 2200, "unit": "rpm"}
